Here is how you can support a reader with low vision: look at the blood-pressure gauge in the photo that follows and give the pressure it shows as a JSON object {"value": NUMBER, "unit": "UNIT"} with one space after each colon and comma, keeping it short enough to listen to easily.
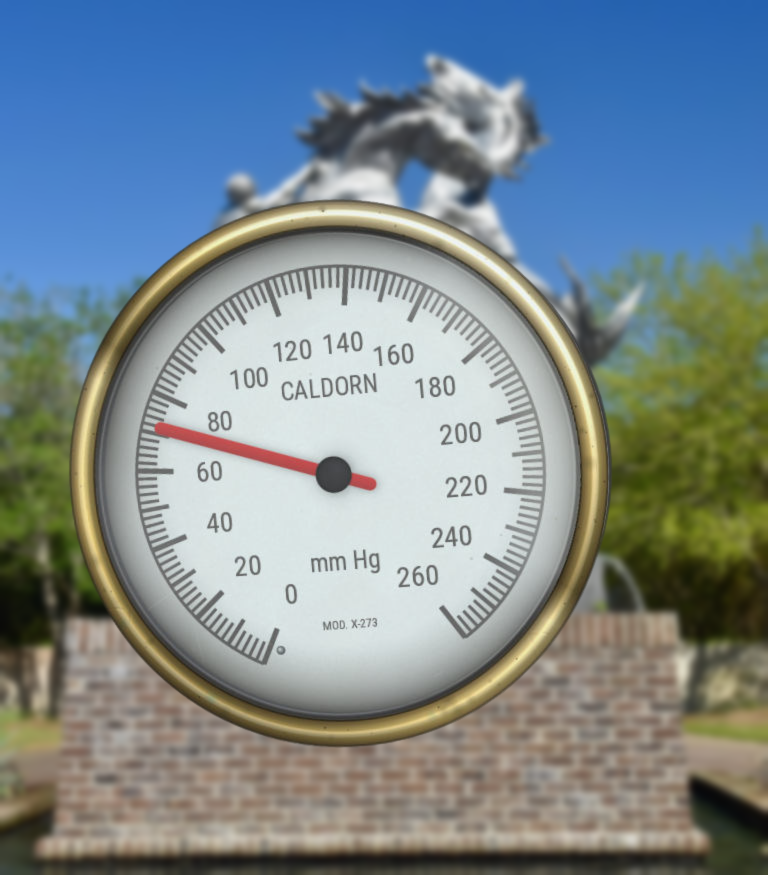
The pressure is {"value": 72, "unit": "mmHg"}
